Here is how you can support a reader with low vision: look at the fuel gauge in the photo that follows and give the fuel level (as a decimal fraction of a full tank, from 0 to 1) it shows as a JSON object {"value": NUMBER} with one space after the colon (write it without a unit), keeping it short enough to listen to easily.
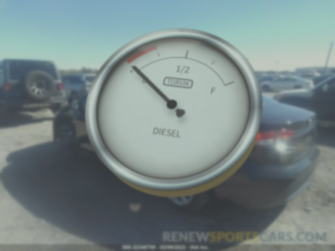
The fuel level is {"value": 0}
